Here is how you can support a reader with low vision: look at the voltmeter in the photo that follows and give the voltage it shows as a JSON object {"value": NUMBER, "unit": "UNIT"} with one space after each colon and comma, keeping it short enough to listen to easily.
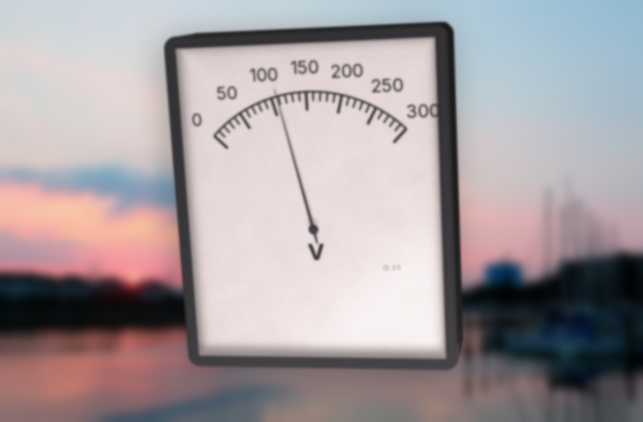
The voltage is {"value": 110, "unit": "V"}
